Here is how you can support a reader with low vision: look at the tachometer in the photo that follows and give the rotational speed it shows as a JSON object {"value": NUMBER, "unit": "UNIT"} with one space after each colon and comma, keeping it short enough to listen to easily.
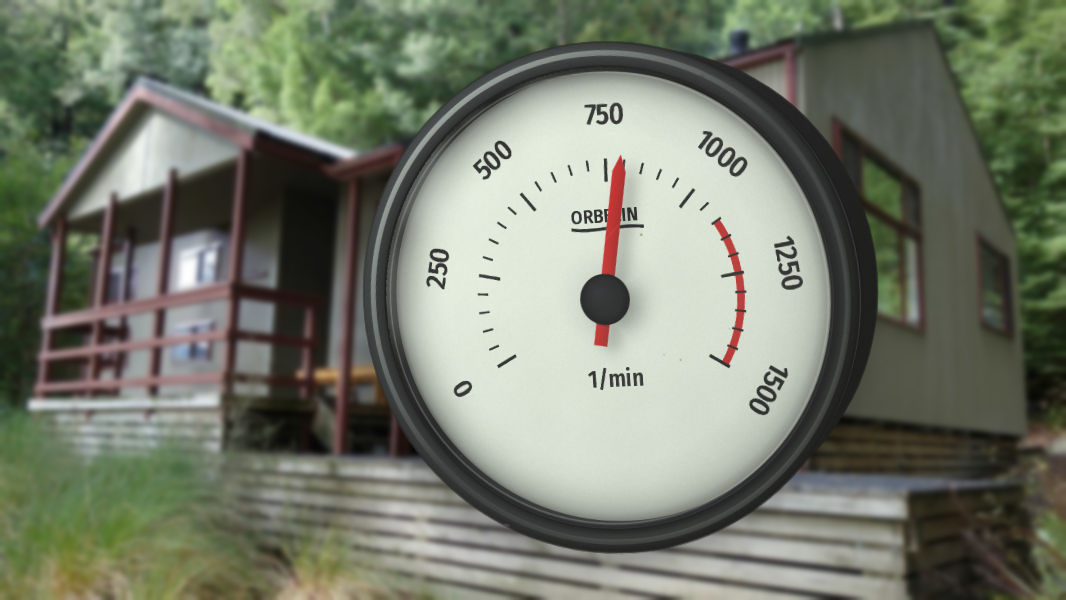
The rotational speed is {"value": 800, "unit": "rpm"}
